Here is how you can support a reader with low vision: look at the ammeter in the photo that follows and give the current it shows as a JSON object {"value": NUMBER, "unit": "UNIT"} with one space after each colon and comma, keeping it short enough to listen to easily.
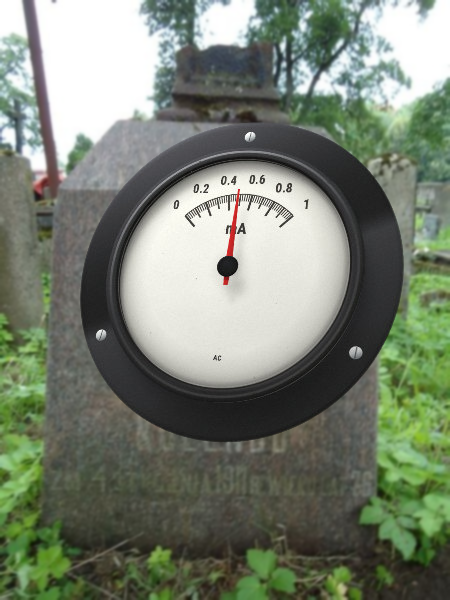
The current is {"value": 0.5, "unit": "mA"}
